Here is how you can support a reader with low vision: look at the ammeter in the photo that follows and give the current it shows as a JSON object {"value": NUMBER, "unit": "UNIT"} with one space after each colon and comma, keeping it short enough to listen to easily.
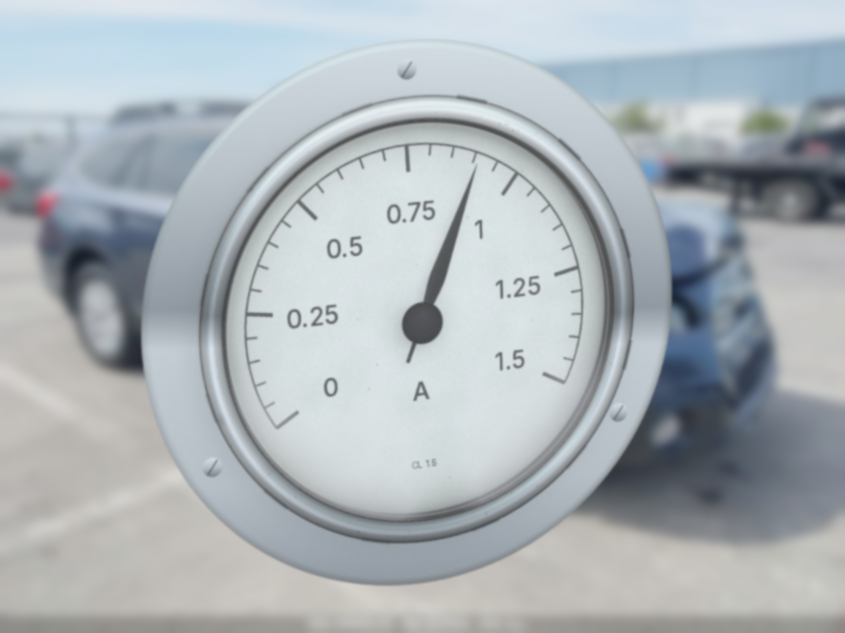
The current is {"value": 0.9, "unit": "A"}
